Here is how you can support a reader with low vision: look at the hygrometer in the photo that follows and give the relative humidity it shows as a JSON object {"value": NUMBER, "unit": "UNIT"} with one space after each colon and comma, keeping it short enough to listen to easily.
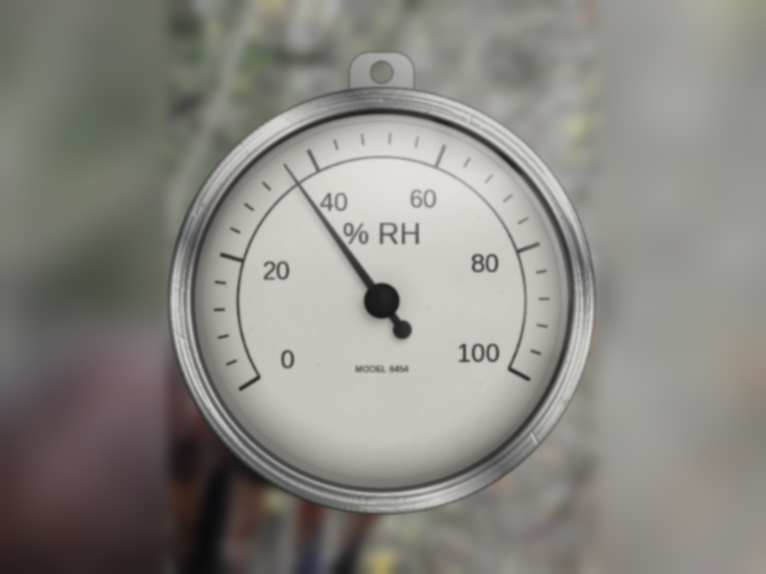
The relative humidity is {"value": 36, "unit": "%"}
